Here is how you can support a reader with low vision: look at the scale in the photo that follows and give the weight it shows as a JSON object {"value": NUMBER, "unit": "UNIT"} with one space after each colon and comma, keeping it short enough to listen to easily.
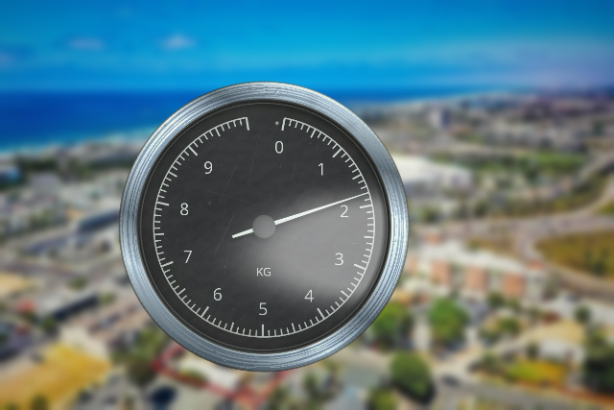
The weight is {"value": 1.8, "unit": "kg"}
